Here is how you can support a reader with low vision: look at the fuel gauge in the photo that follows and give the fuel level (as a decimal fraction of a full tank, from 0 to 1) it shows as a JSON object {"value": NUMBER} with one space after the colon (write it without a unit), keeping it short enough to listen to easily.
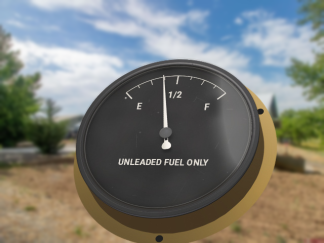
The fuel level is {"value": 0.375}
